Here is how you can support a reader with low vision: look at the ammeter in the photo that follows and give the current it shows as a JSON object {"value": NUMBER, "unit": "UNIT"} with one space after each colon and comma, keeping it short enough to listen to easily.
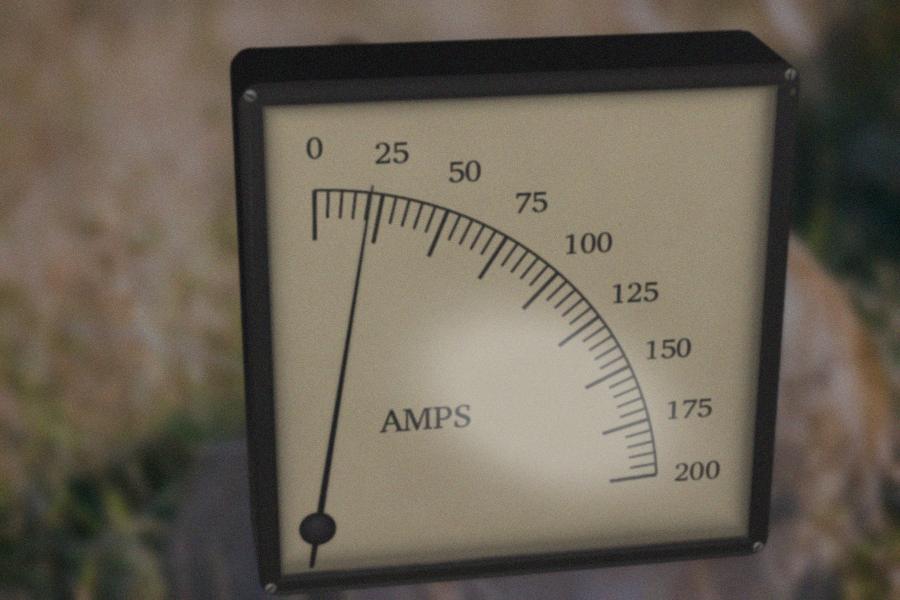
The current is {"value": 20, "unit": "A"}
